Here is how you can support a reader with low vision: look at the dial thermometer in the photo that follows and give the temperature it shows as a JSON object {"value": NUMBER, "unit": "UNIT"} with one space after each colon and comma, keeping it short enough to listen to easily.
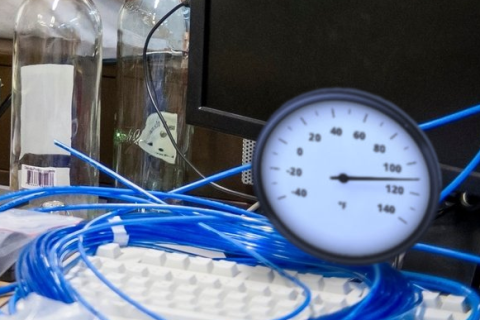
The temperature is {"value": 110, "unit": "°F"}
